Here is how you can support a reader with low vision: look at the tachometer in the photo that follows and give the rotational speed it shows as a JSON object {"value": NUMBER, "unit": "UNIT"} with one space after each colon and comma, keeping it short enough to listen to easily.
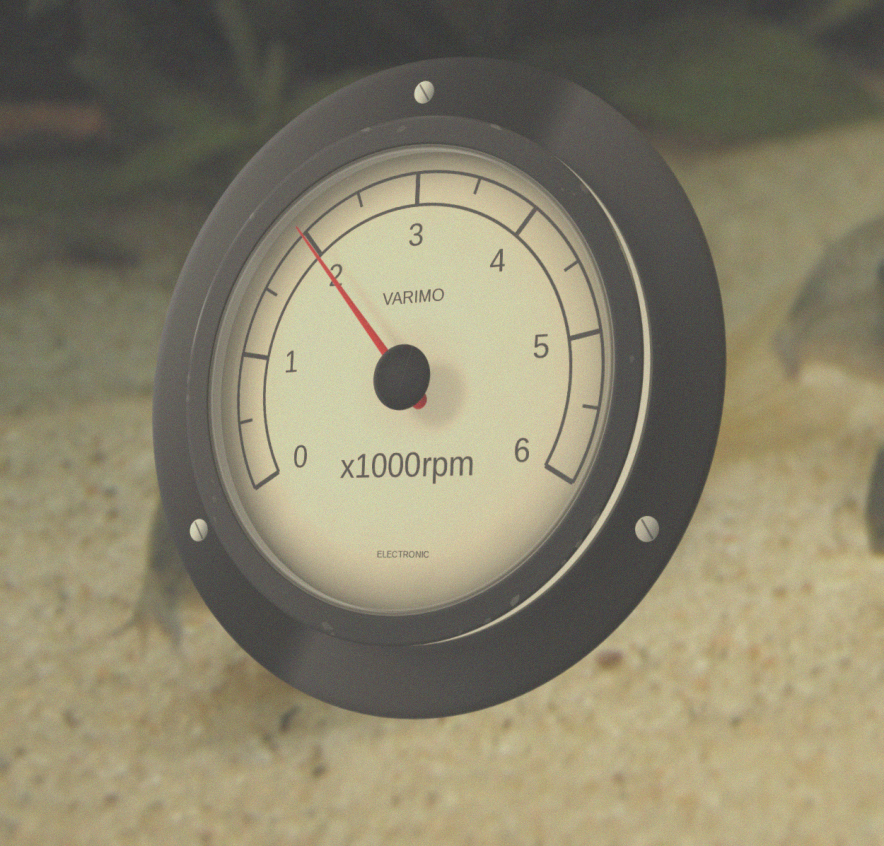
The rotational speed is {"value": 2000, "unit": "rpm"}
